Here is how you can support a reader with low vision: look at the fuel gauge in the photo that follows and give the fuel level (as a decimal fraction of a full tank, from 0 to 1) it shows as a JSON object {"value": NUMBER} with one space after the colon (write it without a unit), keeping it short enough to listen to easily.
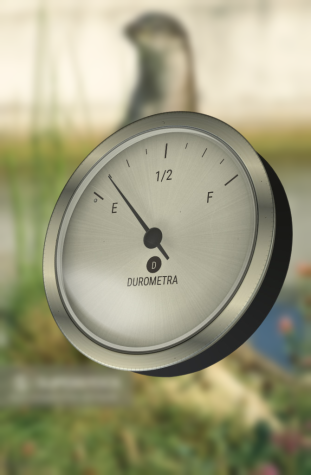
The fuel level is {"value": 0.125}
